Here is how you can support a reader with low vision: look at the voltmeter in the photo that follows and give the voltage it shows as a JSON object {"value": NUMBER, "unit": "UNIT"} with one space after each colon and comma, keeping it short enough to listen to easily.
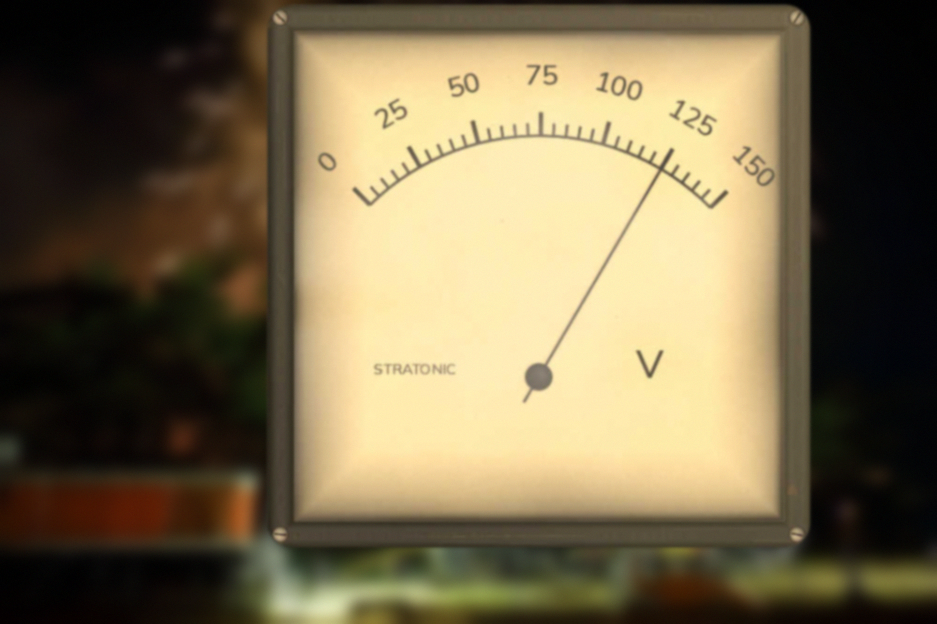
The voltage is {"value": 125, "unit": "V"}
